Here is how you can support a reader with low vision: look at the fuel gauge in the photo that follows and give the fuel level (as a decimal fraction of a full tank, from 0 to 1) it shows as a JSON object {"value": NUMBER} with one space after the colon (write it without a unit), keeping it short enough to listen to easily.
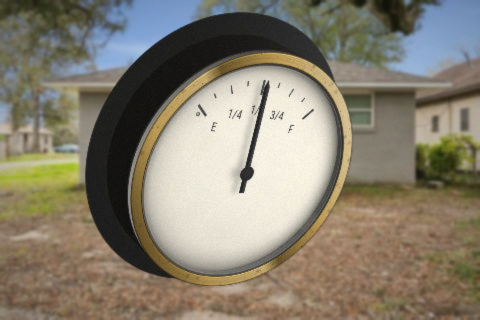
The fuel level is {"value": 0.5}
